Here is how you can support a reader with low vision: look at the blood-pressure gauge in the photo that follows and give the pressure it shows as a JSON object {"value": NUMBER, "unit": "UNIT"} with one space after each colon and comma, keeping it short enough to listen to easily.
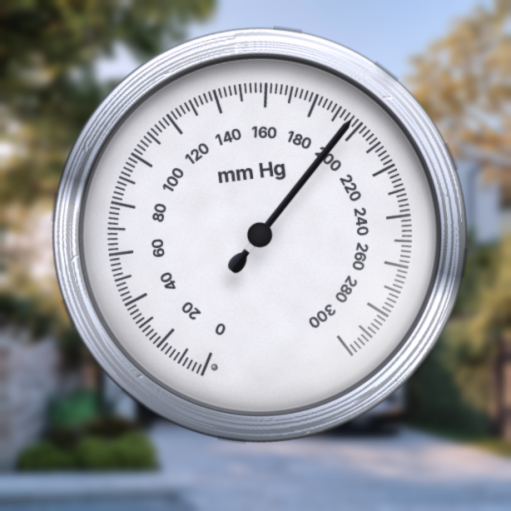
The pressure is {"value": 196, "unit": "mmHg"}
